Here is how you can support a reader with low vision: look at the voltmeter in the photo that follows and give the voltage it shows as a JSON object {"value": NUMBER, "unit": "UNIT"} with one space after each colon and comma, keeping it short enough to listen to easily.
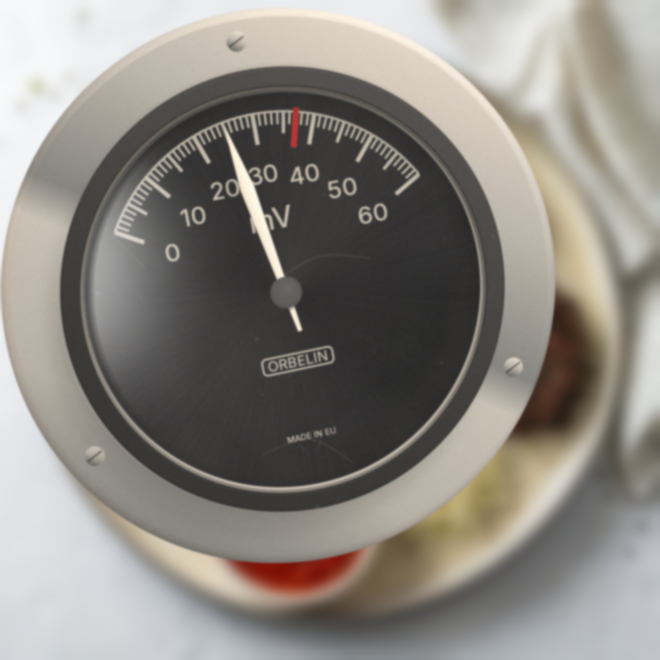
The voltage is {"value": 25, "unit": "mV"}
